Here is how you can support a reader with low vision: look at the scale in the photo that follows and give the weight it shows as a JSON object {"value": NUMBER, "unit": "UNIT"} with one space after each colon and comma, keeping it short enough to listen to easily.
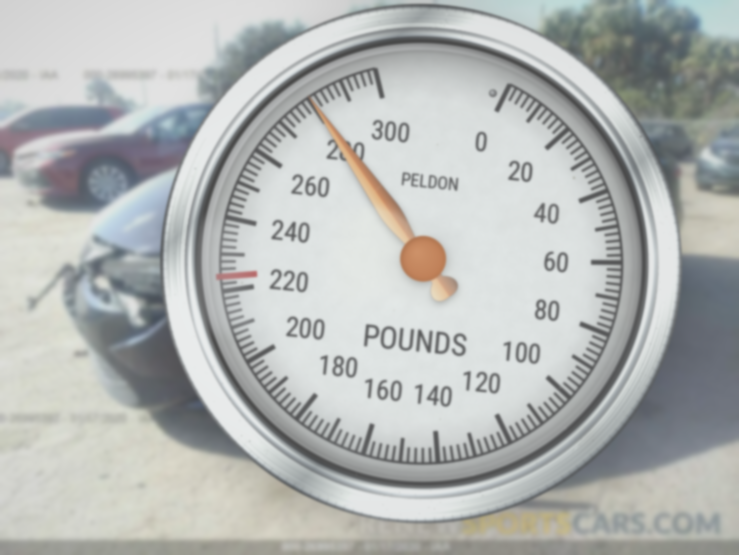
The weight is {"value": 280, "unit": "lb"}
